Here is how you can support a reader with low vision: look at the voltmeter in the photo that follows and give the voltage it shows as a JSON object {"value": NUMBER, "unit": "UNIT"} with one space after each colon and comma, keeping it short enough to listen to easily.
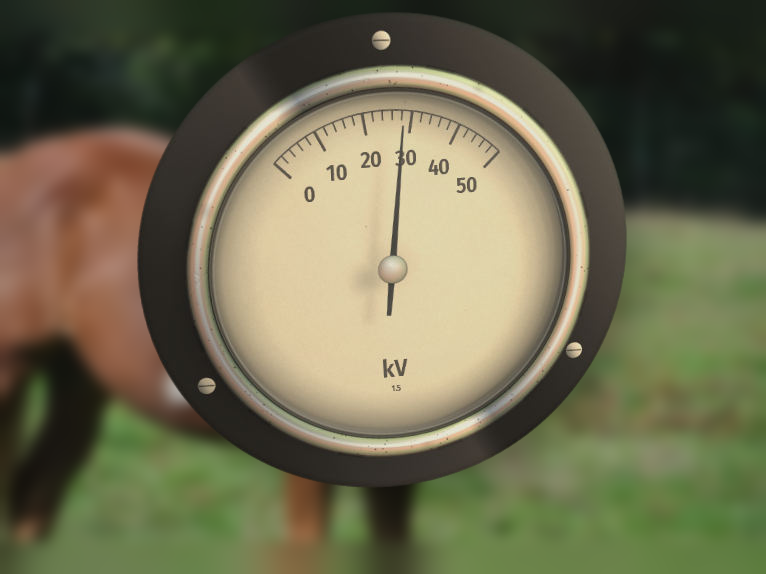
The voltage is {"value": 28, "unit": "kV"}
